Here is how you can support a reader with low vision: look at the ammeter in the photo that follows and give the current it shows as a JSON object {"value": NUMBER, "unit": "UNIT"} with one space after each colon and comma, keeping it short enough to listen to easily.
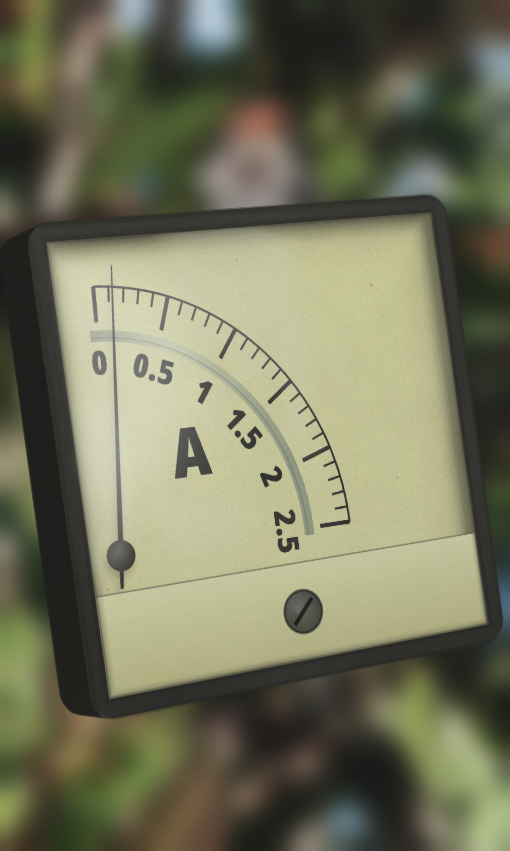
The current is {"value": 0.1, "unit": "A"}
